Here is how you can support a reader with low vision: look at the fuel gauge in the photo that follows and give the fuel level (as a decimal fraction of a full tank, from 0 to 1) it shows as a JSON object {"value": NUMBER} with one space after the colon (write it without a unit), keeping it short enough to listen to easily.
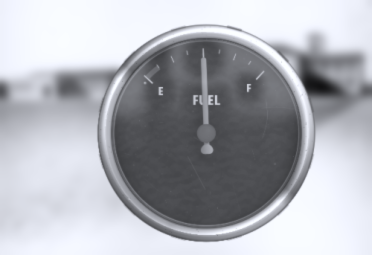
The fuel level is {"value": 0.5}
